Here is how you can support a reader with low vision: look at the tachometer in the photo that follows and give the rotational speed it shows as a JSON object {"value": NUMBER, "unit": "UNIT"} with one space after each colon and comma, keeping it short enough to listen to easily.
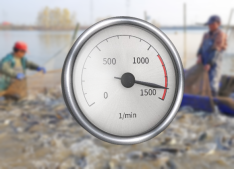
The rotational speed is {"value": 1400, "unit": "rpm"}
